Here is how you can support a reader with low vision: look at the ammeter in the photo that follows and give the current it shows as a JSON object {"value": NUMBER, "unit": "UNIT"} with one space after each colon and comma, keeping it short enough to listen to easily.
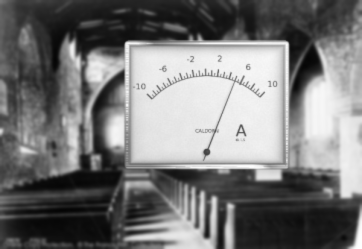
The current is {"value": 5, "unit": "A"}
